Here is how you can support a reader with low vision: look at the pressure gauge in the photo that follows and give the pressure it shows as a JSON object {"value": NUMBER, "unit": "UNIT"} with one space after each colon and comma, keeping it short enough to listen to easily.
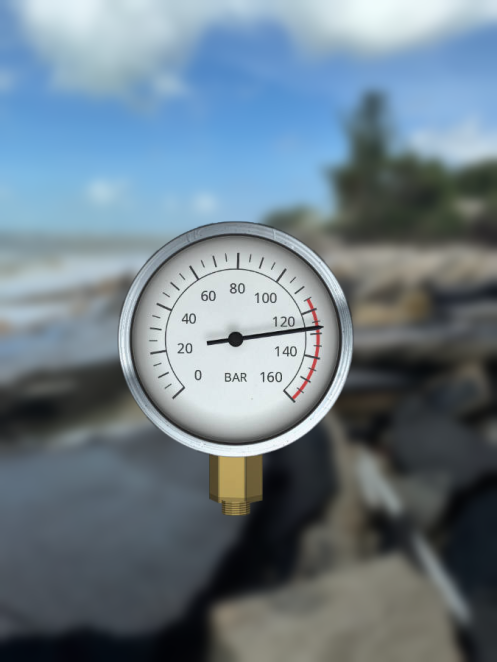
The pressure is {"value": 127.5, "unit": "bar"}
